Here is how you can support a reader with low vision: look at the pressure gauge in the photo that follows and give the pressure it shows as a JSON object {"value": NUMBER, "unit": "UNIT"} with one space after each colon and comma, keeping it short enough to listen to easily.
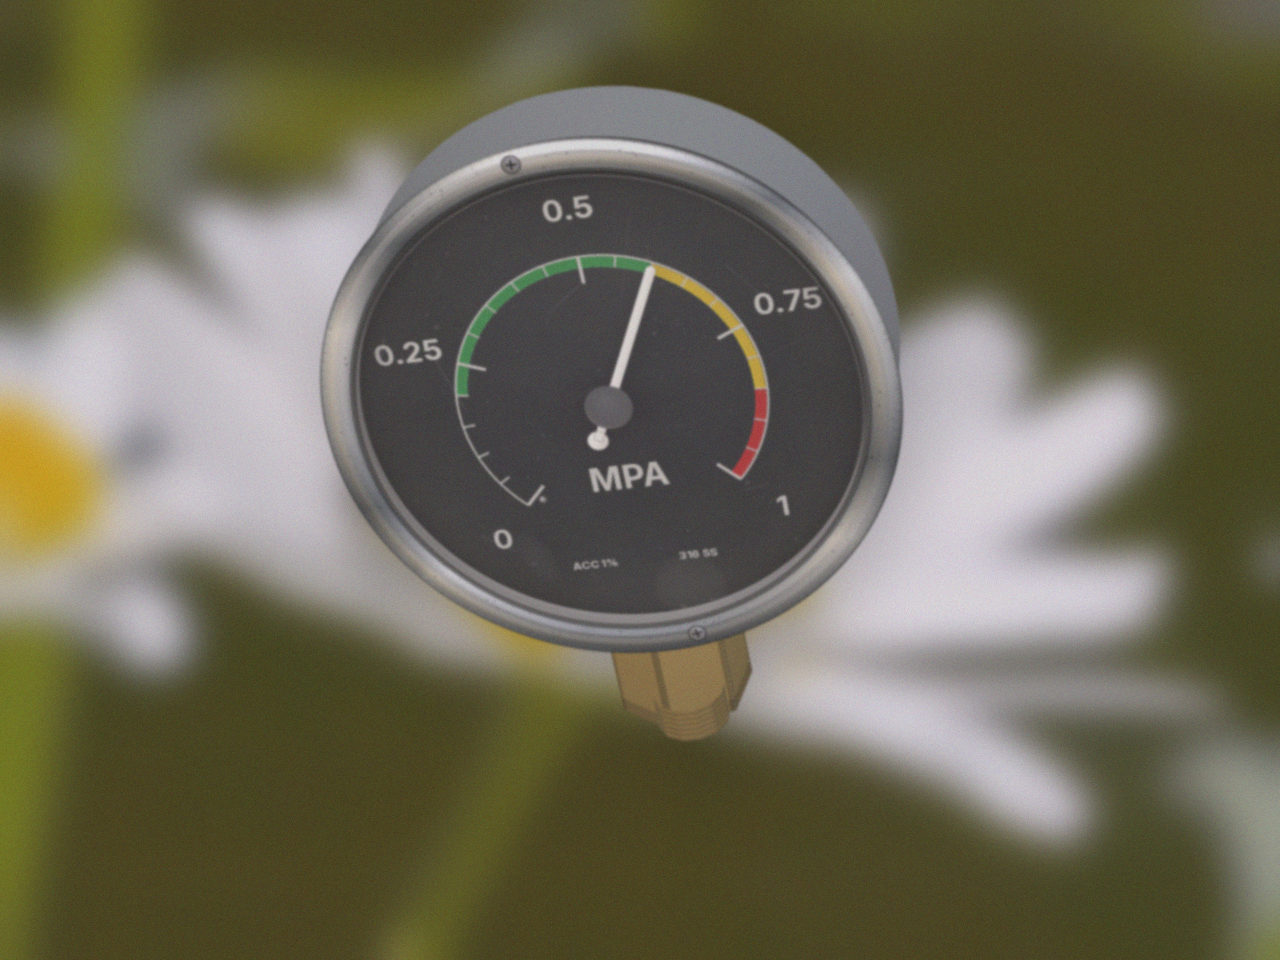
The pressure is {"value": 0.6, "unit": "MPa"}
